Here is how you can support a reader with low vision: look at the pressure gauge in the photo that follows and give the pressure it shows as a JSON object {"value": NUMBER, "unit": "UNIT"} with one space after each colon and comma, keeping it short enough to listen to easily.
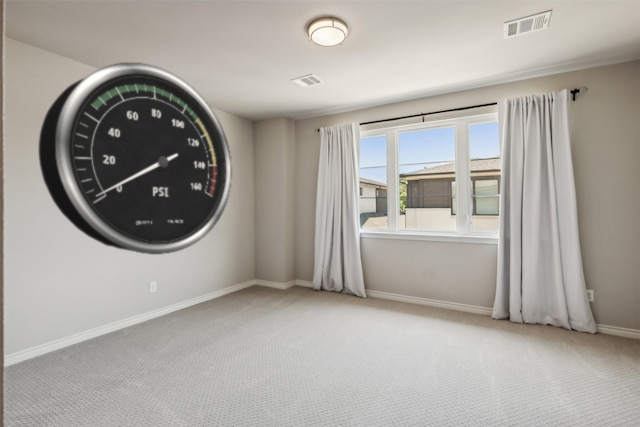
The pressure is {"value": 2.5, "unit": "psi"}
